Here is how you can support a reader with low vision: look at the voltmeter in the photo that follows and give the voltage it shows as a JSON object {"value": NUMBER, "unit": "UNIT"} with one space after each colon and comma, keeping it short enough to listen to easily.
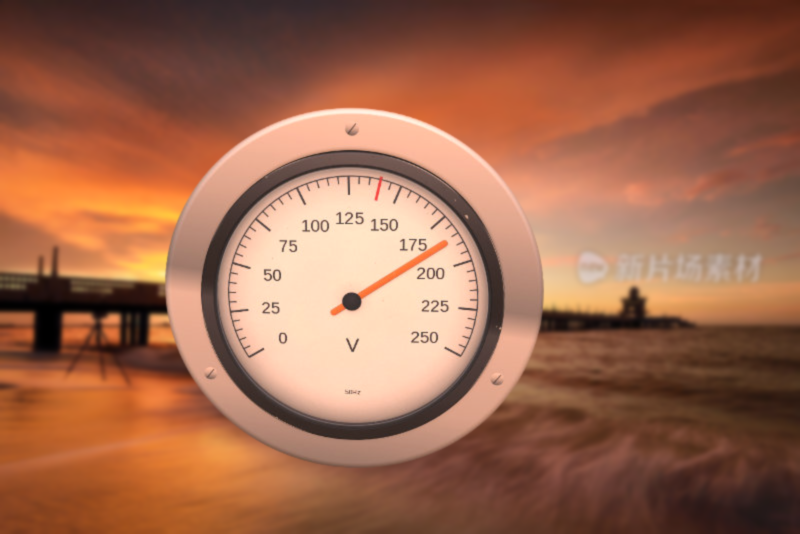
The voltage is {"value": 185, "unit": "V"}
